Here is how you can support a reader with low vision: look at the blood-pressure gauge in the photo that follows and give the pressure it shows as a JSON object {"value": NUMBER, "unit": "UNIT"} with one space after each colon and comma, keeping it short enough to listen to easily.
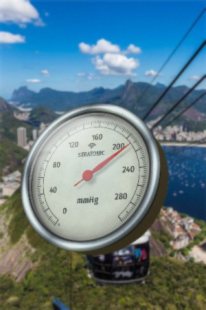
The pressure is {"value": 210, "unit": "mmHg"}
